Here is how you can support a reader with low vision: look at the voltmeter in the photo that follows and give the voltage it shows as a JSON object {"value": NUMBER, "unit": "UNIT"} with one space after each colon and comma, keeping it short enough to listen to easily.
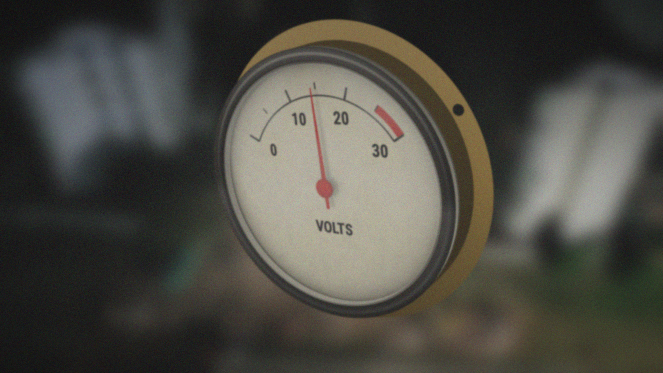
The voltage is {"value": 15, "unit": "V"}
